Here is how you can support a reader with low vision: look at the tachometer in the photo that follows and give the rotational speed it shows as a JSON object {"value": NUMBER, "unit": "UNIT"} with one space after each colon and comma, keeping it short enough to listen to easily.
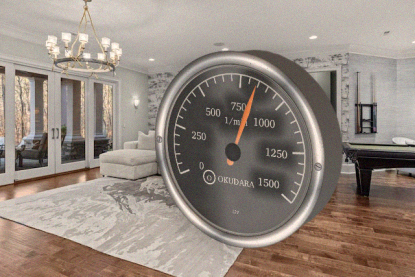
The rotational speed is {"value": 850, "unit": "rpm"}
